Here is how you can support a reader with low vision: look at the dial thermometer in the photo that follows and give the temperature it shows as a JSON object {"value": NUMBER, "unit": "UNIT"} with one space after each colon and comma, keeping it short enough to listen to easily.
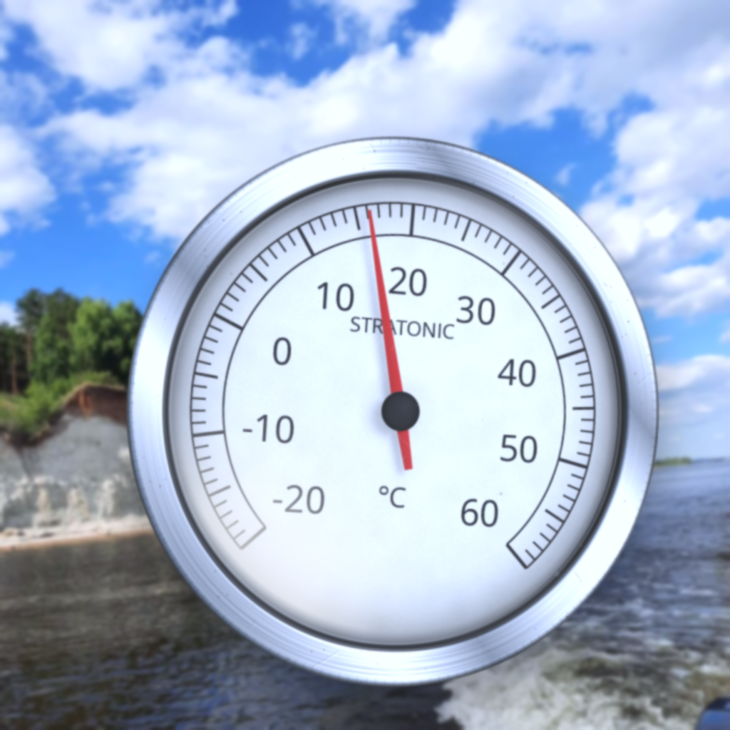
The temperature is {"value": 16, "unit": "°C"}
